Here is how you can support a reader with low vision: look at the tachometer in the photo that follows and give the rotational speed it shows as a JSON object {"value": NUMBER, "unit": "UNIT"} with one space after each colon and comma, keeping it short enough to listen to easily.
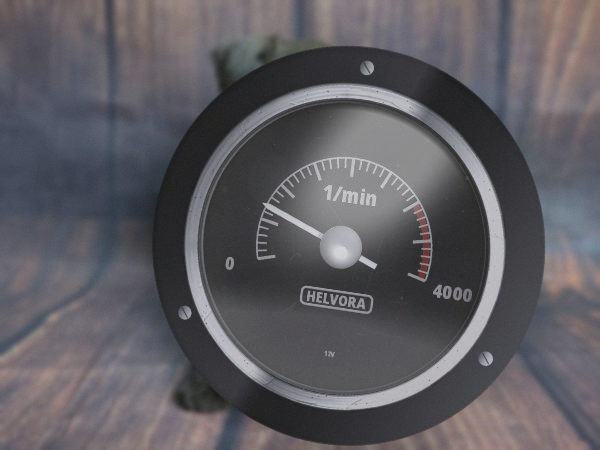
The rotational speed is {"value": 700, "unit": "rpm"}
